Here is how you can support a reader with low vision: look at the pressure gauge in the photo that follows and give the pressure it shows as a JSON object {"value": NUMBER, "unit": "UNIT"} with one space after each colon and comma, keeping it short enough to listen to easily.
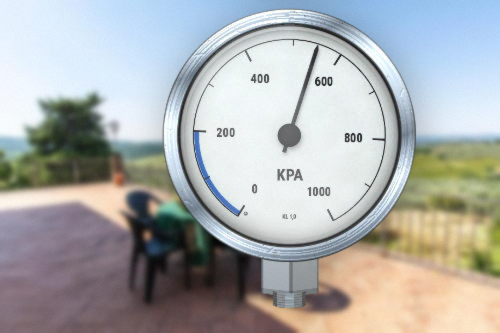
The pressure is {"value": 550, "unit": "kPa"}
